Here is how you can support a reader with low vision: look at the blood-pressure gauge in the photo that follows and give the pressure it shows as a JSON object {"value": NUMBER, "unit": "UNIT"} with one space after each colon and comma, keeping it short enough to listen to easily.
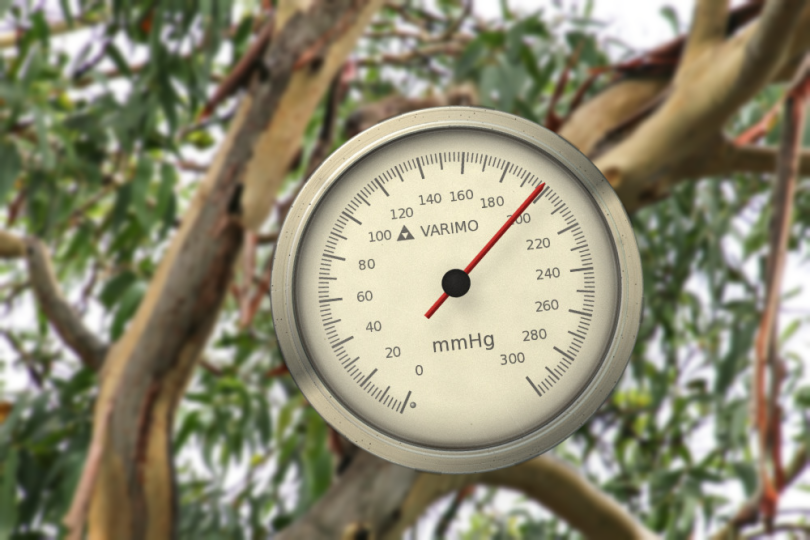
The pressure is {"value": 198, "unit": "mmHg"}
